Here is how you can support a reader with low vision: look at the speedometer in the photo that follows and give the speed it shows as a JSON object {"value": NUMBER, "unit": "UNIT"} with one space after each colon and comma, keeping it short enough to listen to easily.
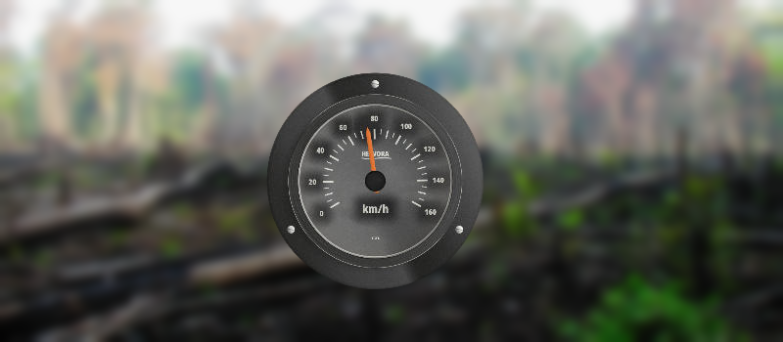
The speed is {"value": 75, "unit": "km/h"}
